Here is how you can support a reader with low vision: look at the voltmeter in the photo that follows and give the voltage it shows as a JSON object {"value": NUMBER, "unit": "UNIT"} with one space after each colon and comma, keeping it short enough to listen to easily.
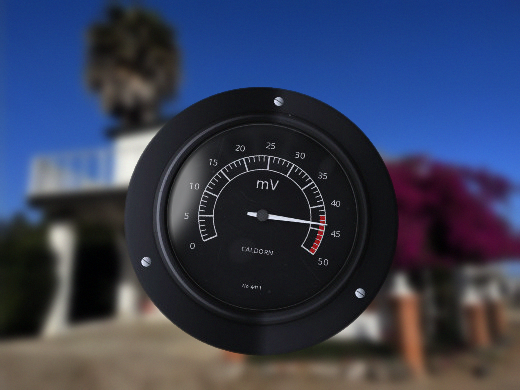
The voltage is {"value": 44, "unit": "mV"}
